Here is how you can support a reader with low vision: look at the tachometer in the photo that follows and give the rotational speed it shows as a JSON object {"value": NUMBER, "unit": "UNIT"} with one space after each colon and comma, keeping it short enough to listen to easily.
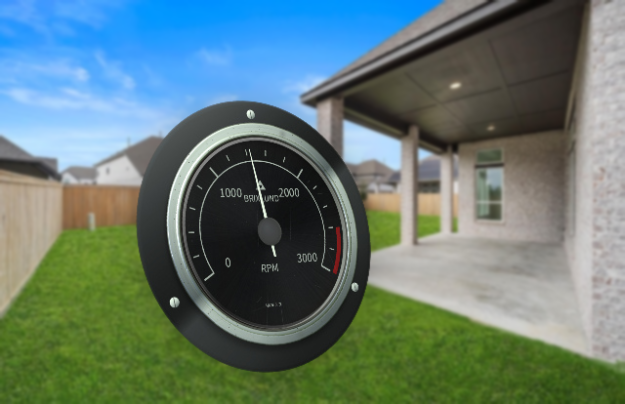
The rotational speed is {"value": 1400, "unit": "rpm"}
